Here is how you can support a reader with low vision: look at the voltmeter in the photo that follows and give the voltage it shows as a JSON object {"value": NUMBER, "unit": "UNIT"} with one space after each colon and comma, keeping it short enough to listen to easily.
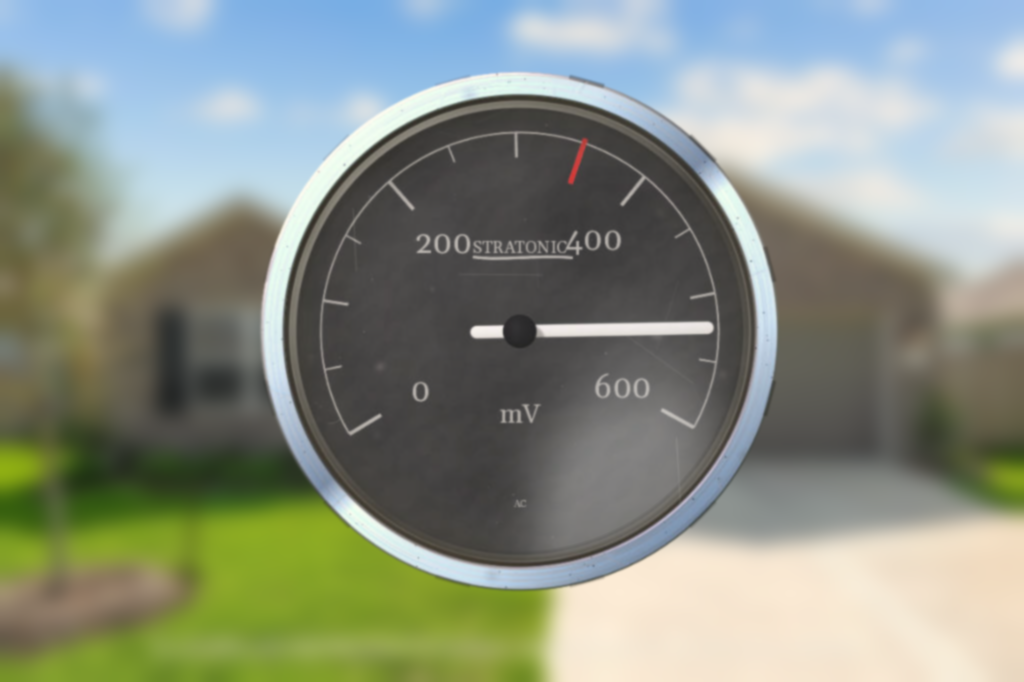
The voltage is {"value": 525, "unit": "mV"}
